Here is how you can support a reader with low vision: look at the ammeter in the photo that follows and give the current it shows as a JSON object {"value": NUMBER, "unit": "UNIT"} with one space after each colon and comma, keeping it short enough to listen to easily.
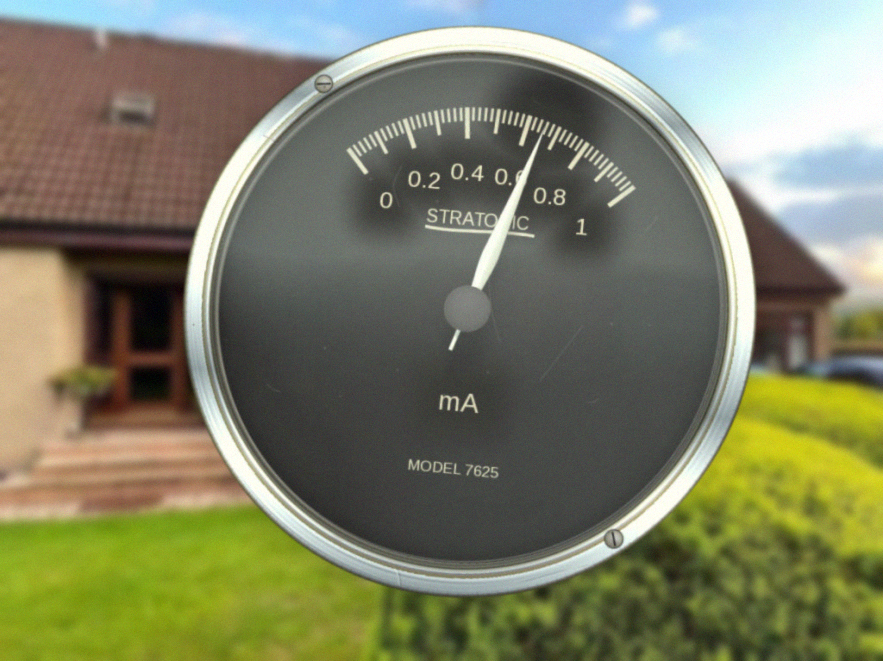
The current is {"value": 0.66, "unit": "mA"}
